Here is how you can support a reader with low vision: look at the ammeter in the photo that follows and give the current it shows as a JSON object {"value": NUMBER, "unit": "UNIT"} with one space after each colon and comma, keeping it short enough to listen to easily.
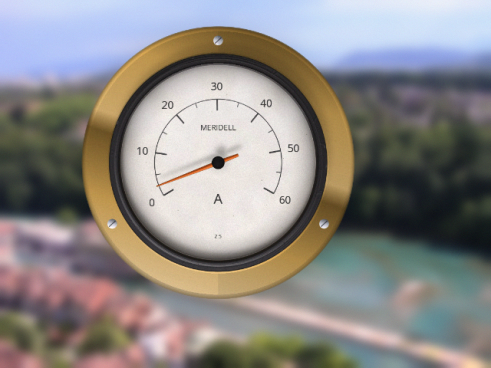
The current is {"value": 2.5, "unit": "A"}
